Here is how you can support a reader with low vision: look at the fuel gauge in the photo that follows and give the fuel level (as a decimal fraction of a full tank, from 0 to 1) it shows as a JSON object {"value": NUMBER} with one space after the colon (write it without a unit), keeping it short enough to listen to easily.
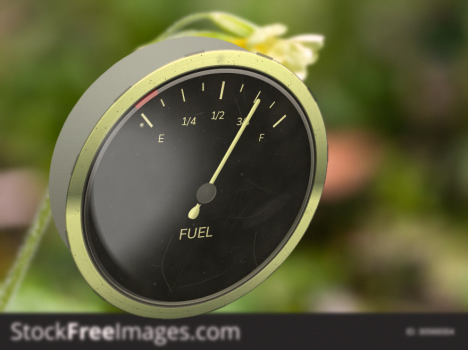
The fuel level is {"value": 0.75}
